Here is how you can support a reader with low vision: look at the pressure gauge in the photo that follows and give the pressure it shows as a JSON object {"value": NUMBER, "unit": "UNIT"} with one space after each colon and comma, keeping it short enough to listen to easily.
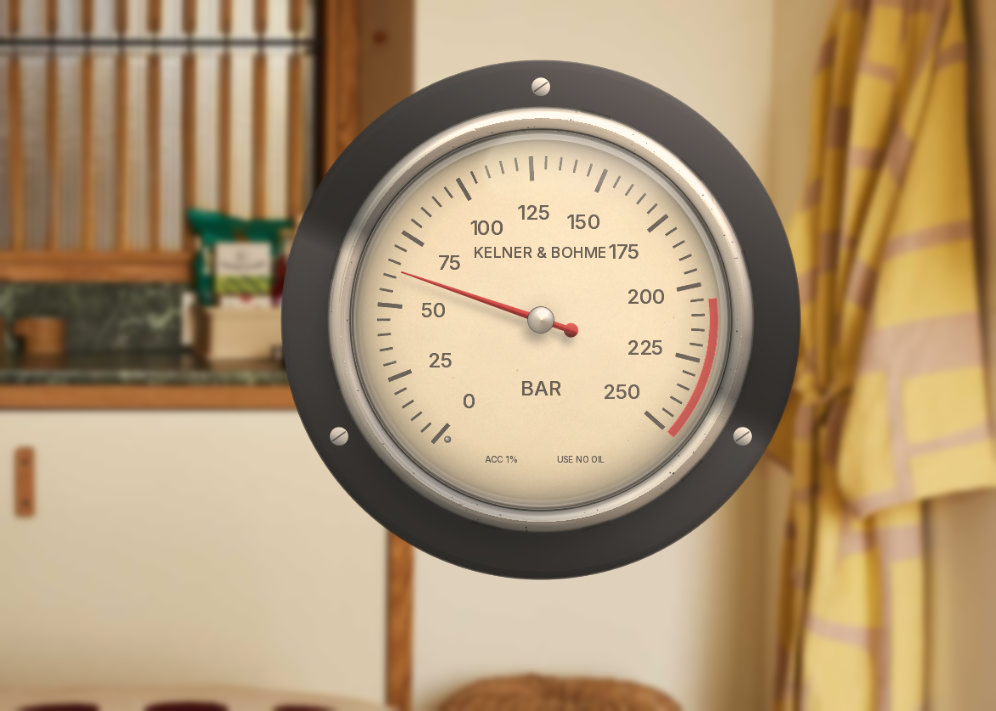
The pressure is {"value": 62.5, "unit": "bar"}
